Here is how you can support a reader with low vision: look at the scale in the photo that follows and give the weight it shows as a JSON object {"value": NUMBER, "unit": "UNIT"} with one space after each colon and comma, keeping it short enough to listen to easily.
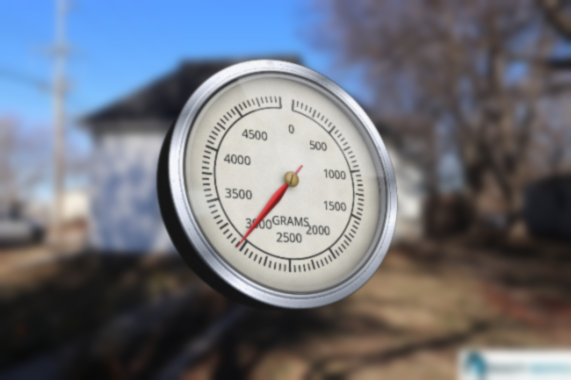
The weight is {"value": 3050, "unit": "g"}
